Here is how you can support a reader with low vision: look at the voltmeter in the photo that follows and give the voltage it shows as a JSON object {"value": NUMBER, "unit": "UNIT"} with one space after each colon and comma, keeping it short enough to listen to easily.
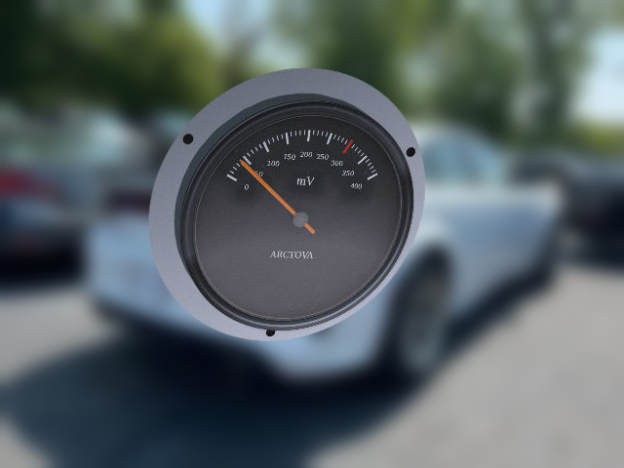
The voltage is {"value": 40, "unit": "mV"}
